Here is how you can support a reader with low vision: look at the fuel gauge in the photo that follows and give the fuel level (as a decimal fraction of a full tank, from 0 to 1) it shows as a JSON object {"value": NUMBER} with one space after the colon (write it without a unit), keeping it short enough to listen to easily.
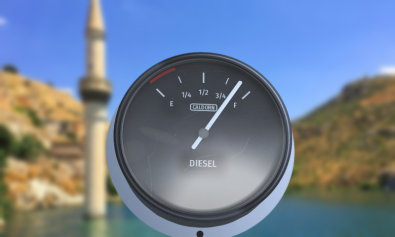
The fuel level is {"value": 0.875}
